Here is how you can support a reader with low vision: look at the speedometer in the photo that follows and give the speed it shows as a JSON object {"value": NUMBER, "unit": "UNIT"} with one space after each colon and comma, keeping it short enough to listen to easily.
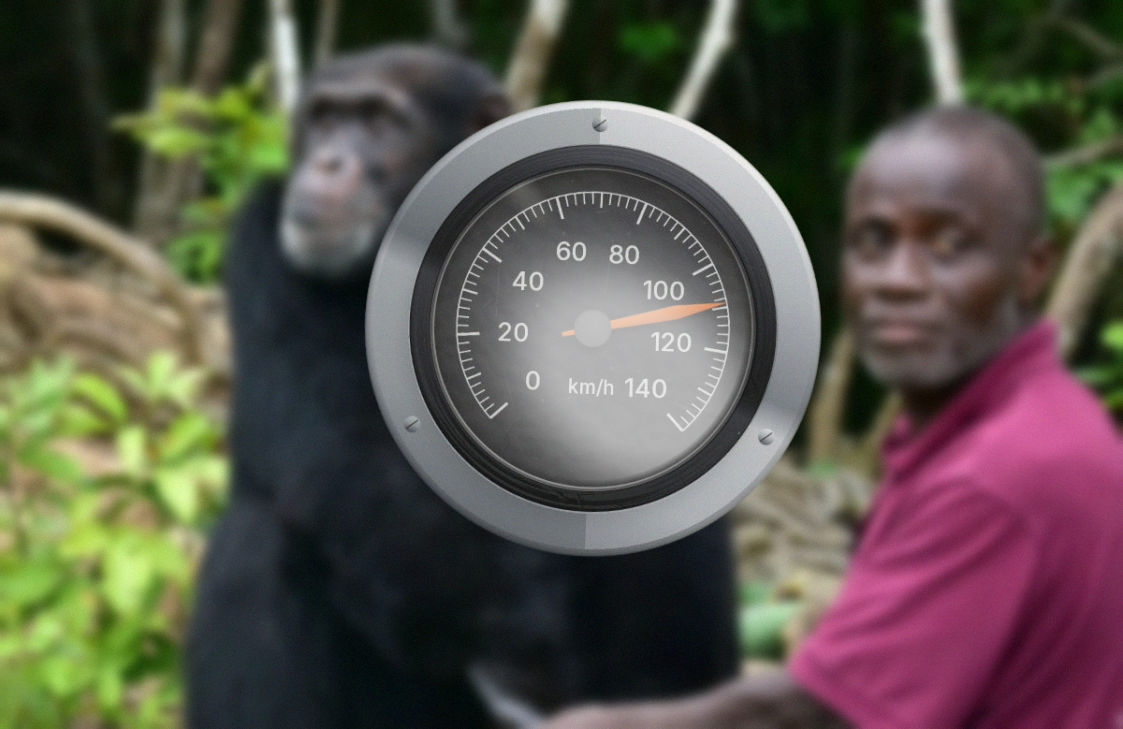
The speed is {"value": 109, "unit": "km/h"}
